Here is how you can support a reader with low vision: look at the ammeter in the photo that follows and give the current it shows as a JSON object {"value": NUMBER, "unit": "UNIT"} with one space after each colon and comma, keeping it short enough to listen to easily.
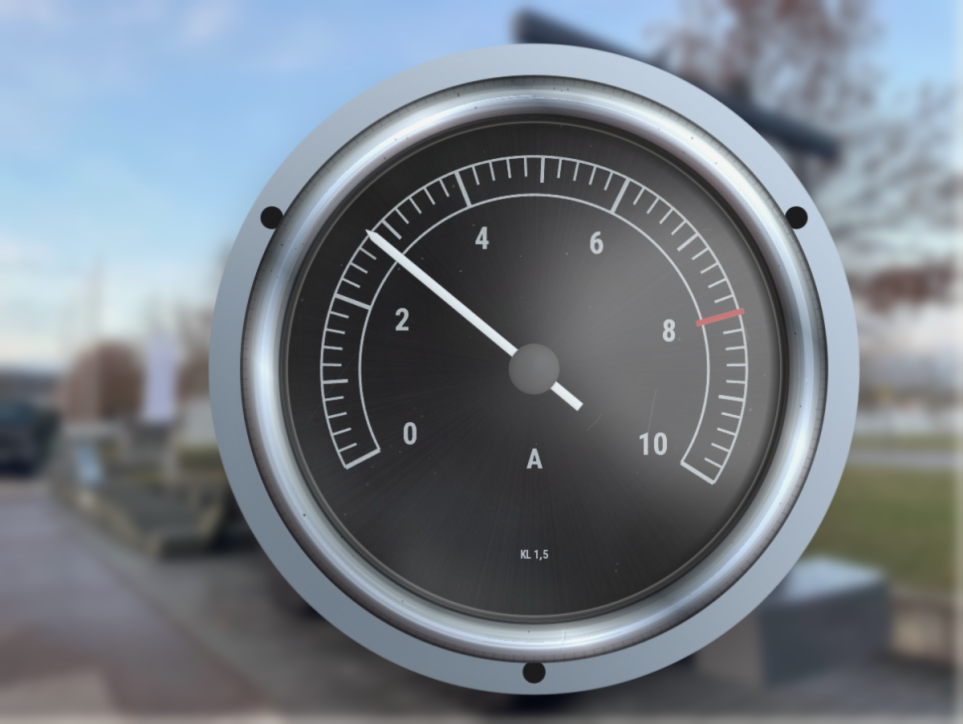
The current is {"value": 2.8, "unit": "A"}
